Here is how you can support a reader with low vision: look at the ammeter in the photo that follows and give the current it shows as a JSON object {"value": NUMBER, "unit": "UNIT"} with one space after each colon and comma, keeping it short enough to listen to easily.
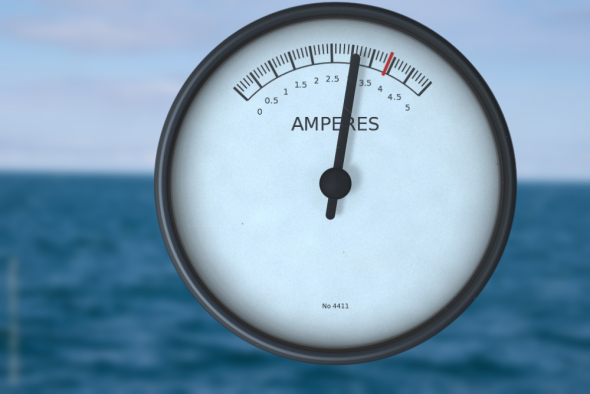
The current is {"value": 3.1, "unit": "A"}
